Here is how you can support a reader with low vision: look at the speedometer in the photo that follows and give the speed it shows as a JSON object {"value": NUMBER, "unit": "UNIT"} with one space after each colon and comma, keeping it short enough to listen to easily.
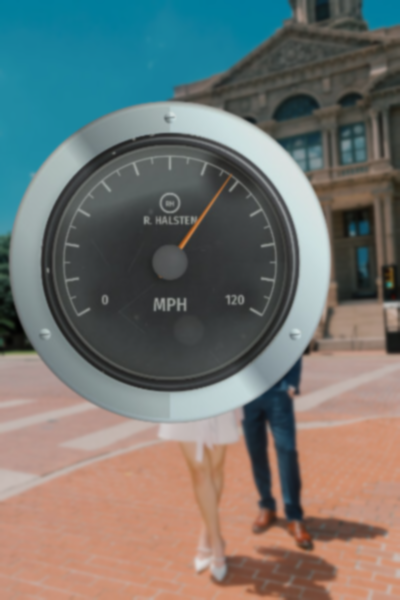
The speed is {"value": 77.5, "unit": "mph"}
